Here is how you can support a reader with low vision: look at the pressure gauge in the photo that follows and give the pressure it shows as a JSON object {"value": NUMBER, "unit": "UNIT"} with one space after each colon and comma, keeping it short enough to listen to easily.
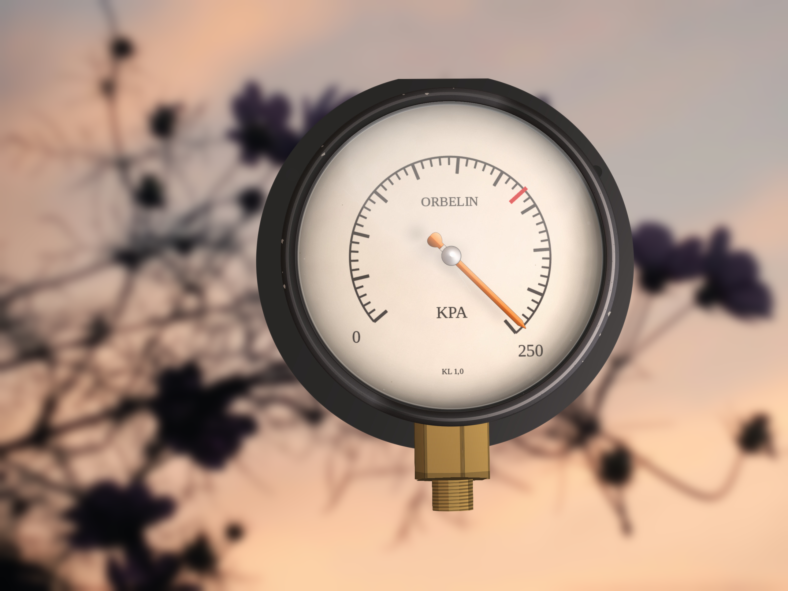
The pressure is {"value": 245, "unit": "kPa"}
